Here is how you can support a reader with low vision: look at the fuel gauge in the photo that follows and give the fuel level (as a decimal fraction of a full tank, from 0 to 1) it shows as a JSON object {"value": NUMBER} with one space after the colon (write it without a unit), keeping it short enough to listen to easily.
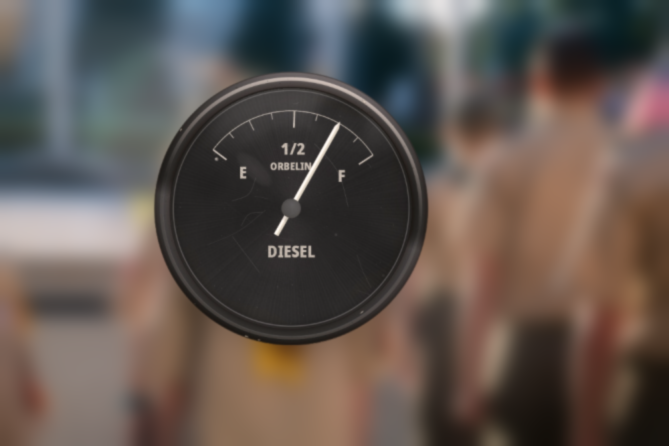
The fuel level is {"value": 0.75}
